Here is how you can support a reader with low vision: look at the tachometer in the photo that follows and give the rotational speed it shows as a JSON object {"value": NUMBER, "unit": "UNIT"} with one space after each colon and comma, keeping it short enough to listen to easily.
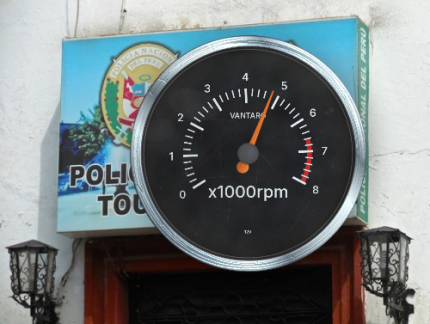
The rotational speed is {"value": 4800, "unit": "rpm"}
